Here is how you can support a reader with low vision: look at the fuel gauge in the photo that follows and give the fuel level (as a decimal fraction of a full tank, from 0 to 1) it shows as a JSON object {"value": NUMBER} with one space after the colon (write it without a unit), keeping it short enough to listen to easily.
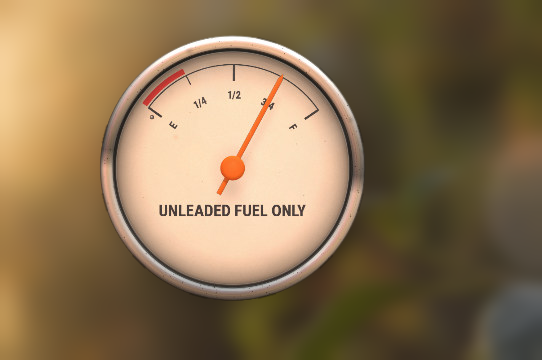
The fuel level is {"value": 0.75}
